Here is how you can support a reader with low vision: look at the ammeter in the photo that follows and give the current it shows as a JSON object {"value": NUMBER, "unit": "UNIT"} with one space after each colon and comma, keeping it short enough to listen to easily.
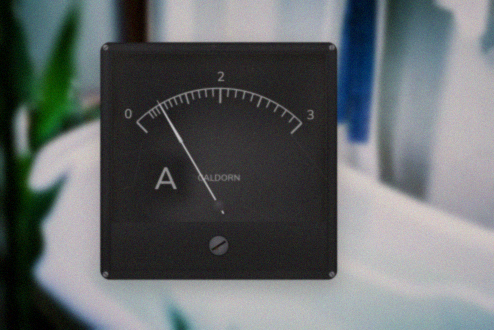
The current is {"value": 1, "unit": "A"}
